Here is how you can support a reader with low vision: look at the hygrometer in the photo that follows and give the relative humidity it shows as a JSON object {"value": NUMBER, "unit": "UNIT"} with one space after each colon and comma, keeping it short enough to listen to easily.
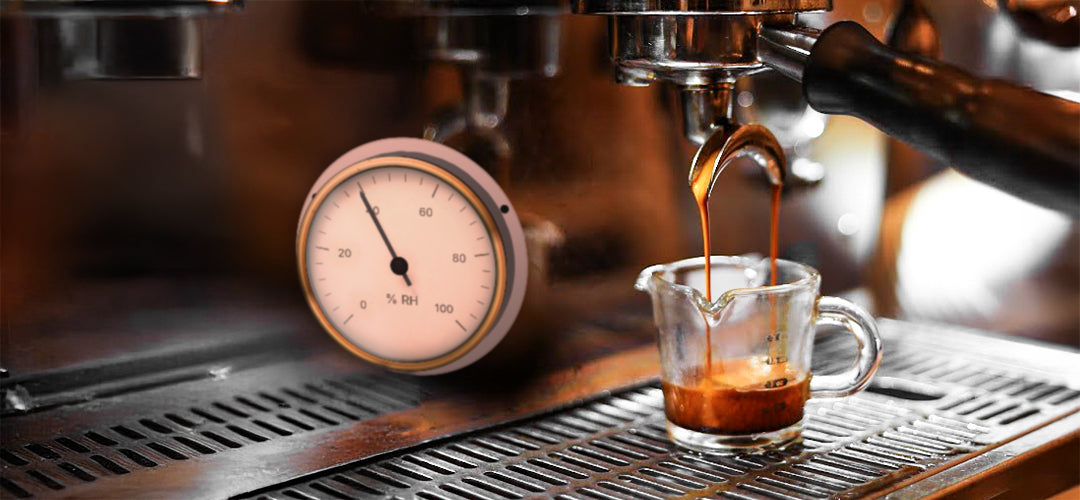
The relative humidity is {"value": 40, "unit": "%"}
